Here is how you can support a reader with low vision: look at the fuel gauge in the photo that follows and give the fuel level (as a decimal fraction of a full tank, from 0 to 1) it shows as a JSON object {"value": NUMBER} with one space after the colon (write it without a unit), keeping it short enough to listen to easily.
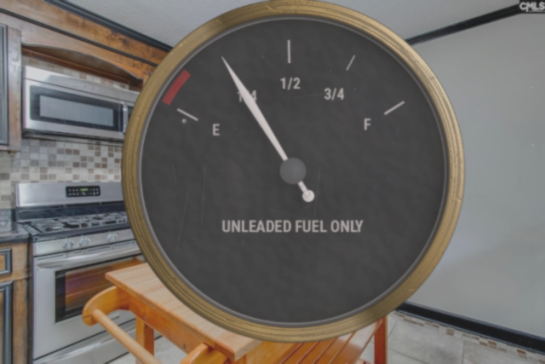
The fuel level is {"value": 0.25}
